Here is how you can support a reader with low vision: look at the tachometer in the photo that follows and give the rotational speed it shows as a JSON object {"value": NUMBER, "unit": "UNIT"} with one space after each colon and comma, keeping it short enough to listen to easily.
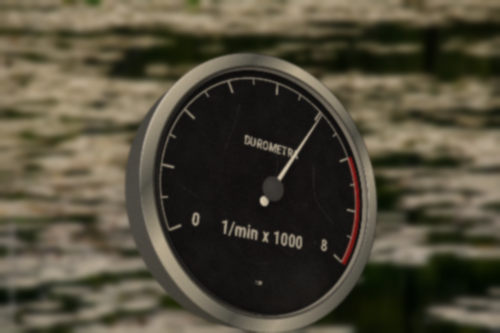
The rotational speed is {"value": 5000, "unit": "rpm"}
